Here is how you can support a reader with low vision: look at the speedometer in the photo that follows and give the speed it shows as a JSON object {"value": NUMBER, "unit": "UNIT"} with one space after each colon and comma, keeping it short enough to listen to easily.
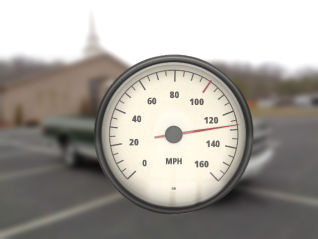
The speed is {"value": 127.5, "unit": "mph"}
